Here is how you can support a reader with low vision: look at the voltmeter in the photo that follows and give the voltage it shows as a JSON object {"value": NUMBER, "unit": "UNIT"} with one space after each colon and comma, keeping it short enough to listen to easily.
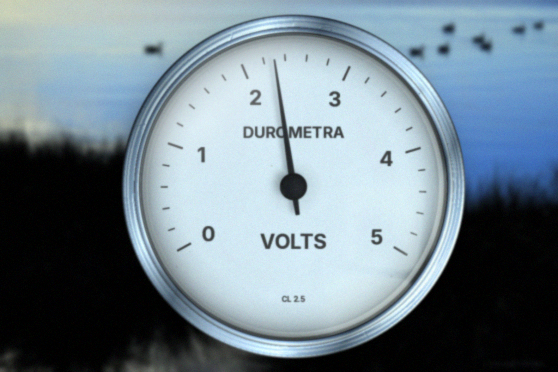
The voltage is {"value": 2.3, "unit": "V"}
